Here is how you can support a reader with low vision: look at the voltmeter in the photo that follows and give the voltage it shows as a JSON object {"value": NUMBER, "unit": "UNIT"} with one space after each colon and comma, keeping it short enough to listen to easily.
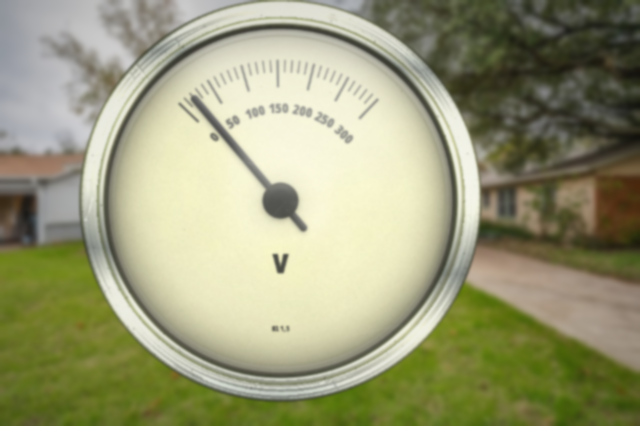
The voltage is {"value": 20, "unit": "V"}
